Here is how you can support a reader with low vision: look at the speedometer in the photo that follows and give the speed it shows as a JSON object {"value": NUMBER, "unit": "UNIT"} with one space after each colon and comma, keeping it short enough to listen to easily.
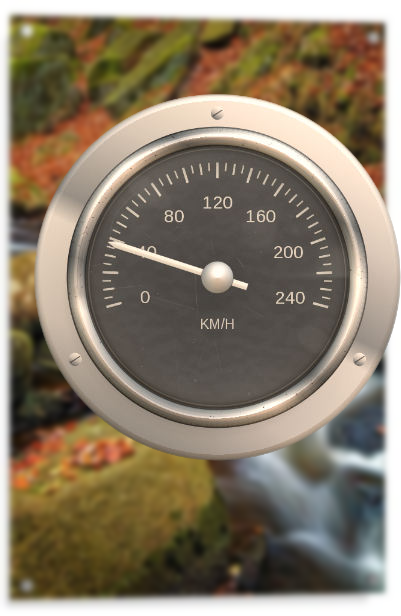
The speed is {"value": 37.5, "unit": "km/h"}
